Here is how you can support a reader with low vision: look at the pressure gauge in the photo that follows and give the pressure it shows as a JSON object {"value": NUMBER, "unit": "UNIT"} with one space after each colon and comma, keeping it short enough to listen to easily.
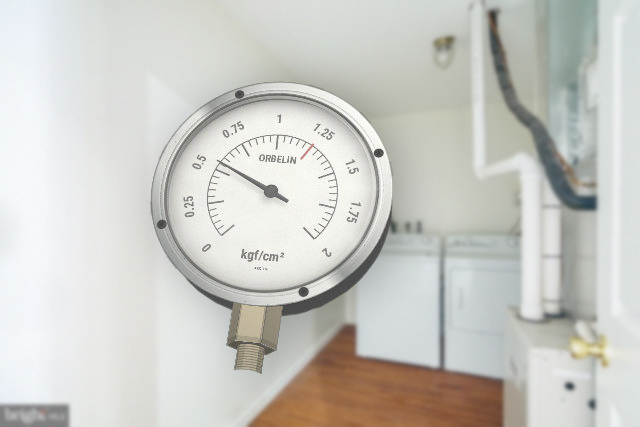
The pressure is {"value": 0.55, "unit": "kg/cm²"}
